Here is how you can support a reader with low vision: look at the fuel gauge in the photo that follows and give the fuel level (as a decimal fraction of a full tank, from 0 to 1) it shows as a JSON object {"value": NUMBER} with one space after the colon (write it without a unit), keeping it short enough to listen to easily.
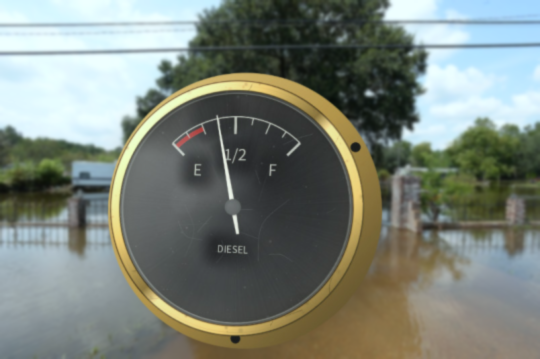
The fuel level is {"value": 0.375}
